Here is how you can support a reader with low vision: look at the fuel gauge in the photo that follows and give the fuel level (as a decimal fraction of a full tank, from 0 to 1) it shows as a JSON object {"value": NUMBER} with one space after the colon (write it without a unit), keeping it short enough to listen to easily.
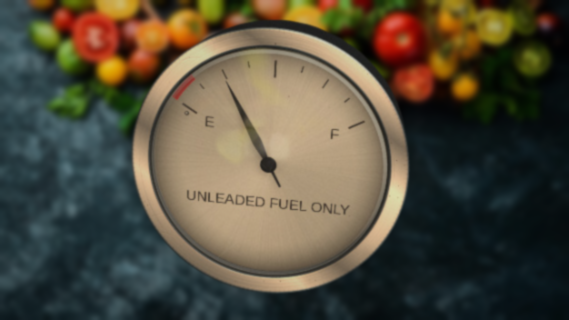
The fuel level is {"value": 0.25}
